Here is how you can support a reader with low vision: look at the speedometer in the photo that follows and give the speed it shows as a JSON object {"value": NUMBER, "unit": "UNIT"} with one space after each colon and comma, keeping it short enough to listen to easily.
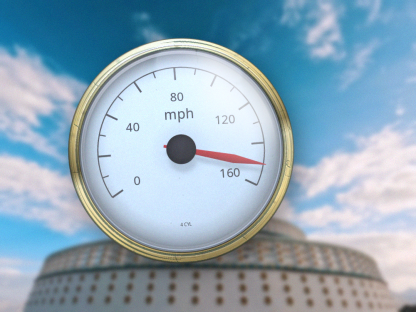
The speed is {"value": 150, "unit": "mph"}
